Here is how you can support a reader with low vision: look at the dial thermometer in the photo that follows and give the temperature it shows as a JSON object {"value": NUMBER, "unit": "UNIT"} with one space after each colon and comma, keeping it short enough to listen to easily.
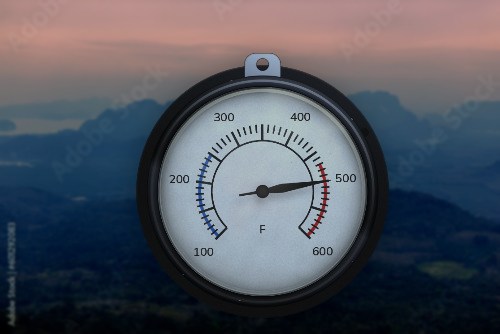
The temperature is {"value": 500, "unit": "°F"}
